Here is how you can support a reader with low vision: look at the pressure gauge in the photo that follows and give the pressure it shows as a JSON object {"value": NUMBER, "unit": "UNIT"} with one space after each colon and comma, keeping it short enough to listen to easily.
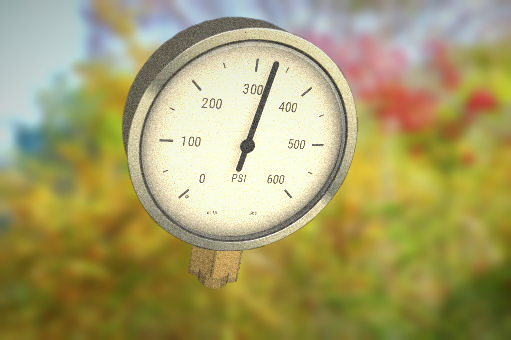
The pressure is {"value": 325, "unit": "psi"}
